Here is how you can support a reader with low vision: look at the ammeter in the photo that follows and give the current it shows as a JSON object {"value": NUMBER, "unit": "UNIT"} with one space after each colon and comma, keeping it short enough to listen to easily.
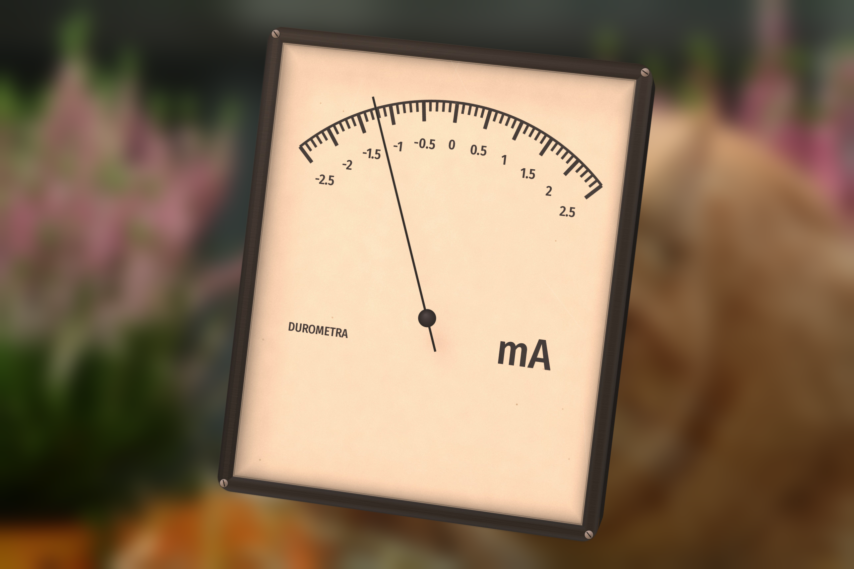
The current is {"value": -1.2, "unit": "mA"}
